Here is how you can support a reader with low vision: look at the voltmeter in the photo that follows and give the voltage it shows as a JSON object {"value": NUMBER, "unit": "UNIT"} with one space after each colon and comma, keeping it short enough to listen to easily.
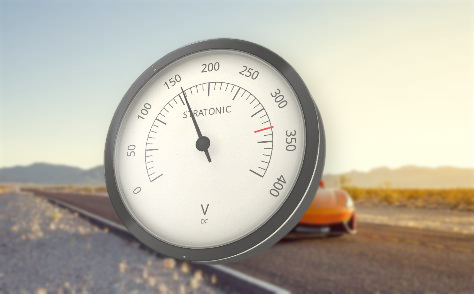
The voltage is {"value": 160, "unit": "V"}
